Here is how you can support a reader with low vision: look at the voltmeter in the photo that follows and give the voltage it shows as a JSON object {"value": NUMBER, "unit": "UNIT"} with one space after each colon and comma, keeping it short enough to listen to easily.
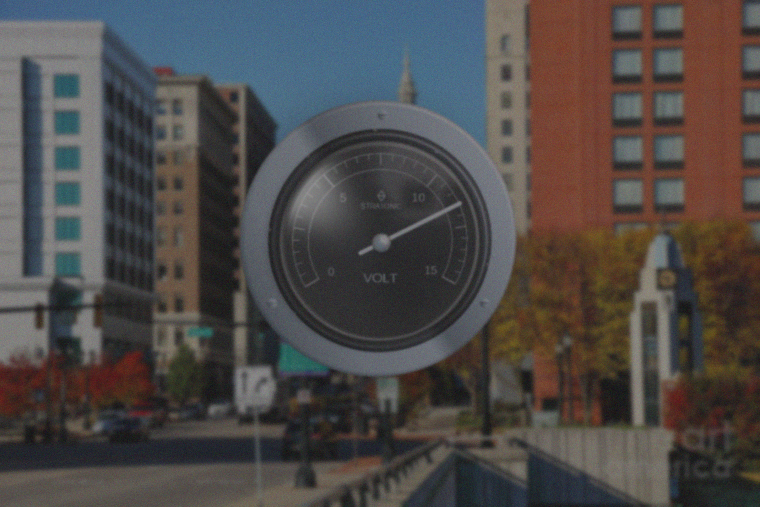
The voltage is {"value": 11.5, "unit": "V"}
